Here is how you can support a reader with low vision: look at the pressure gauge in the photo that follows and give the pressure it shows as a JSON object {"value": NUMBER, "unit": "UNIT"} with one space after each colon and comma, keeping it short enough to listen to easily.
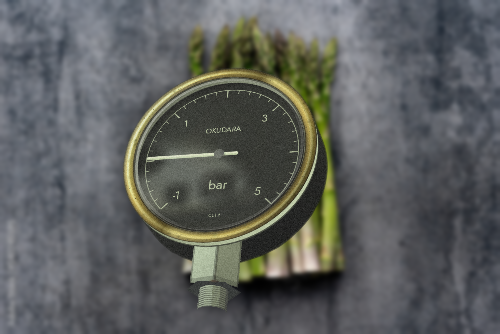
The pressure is {"value": 0, "unit": "bar"}
